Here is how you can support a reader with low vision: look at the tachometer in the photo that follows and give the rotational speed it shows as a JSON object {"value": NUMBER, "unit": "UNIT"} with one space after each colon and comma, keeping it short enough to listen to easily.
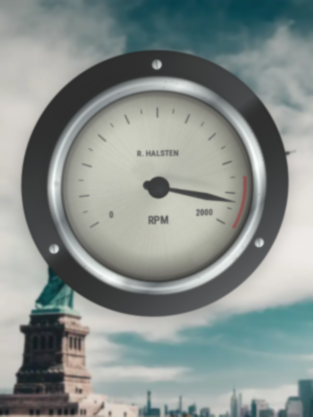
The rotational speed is {"value": 1850, "unit": "rpm"}
